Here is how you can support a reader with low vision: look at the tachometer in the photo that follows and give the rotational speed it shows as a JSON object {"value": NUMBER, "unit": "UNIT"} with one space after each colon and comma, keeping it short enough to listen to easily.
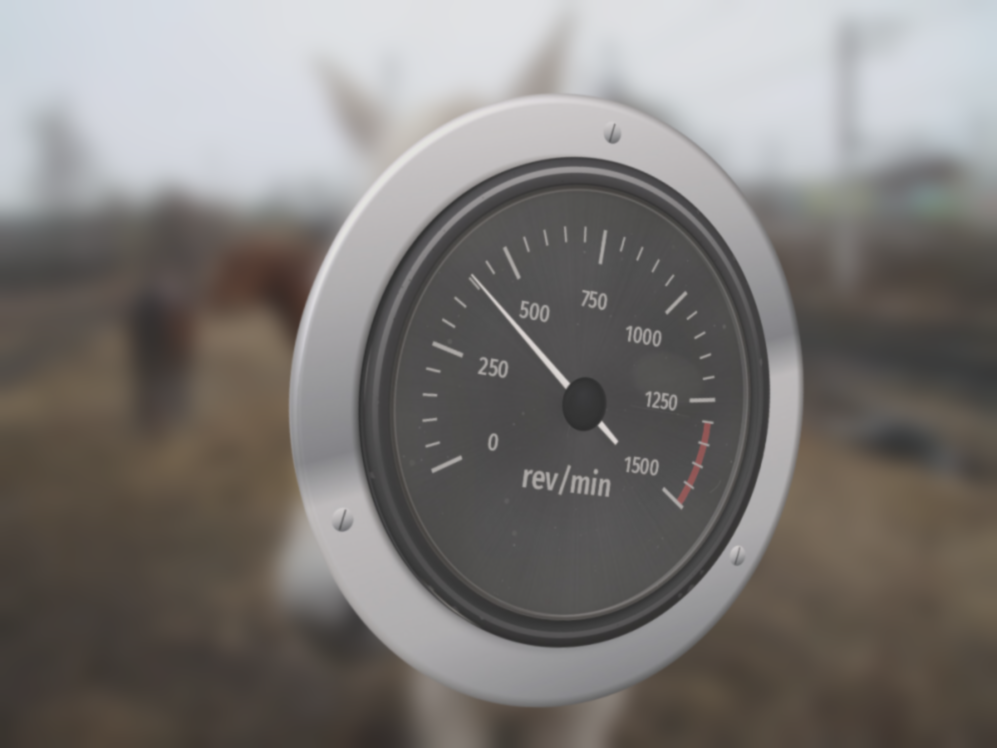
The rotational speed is {"value": 400, "unit": "rpm"}
